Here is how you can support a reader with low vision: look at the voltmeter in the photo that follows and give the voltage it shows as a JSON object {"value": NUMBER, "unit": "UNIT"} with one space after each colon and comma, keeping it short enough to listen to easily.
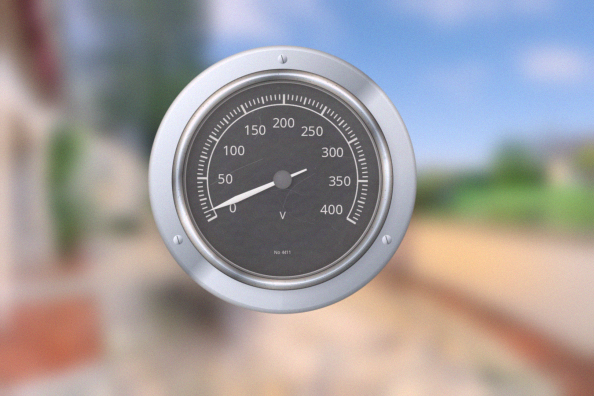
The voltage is {"value": 10, "unit": "V"}
